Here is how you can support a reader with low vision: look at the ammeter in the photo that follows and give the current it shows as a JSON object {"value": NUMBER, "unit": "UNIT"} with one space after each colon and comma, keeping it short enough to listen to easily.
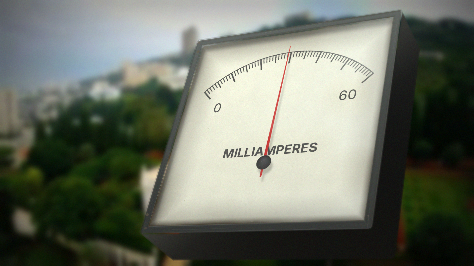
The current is {"value": 30, "unit": "mA"}
